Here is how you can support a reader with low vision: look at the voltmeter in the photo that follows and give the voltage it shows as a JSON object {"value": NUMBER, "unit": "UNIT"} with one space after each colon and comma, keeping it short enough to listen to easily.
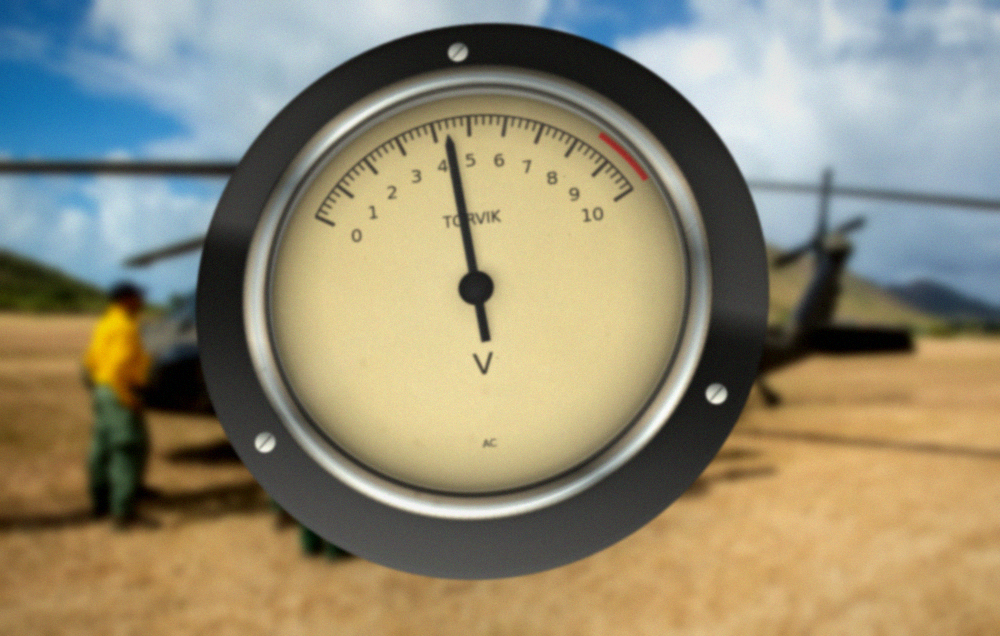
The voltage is {"value": 4.4, "unit": "V"}
